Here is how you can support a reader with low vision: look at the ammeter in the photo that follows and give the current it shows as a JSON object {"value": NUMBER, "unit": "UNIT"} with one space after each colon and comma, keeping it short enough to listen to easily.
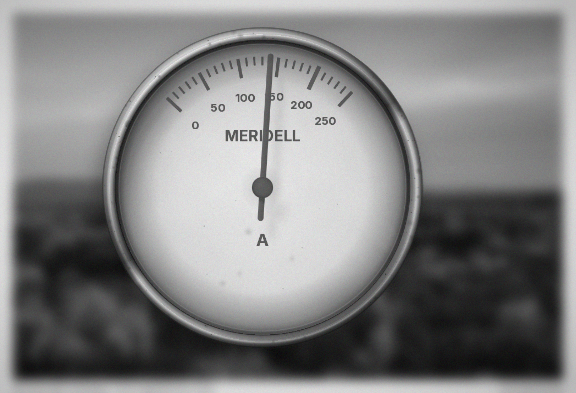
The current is {"value": 140, "unit": "A"}
